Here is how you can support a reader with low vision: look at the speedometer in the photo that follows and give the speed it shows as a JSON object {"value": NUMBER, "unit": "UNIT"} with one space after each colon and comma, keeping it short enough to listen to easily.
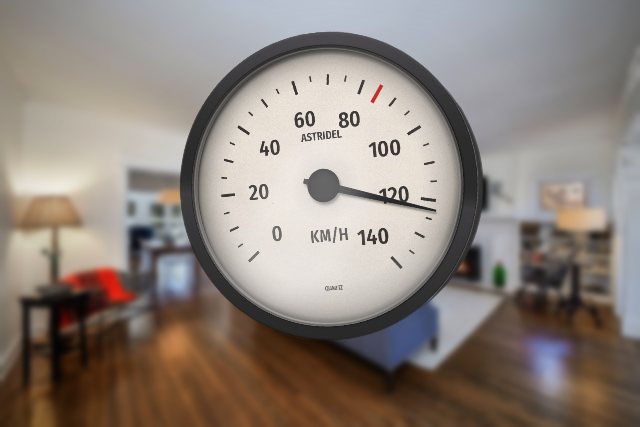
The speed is {"value": 122.5, "unit": "km/h"}
